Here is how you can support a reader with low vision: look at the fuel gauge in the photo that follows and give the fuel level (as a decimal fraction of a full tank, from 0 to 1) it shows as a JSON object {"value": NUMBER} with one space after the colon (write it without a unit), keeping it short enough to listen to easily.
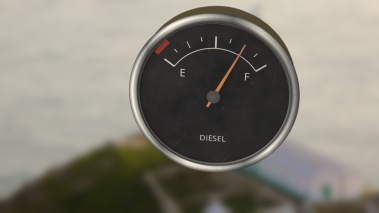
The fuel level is {"value": 0.75}
